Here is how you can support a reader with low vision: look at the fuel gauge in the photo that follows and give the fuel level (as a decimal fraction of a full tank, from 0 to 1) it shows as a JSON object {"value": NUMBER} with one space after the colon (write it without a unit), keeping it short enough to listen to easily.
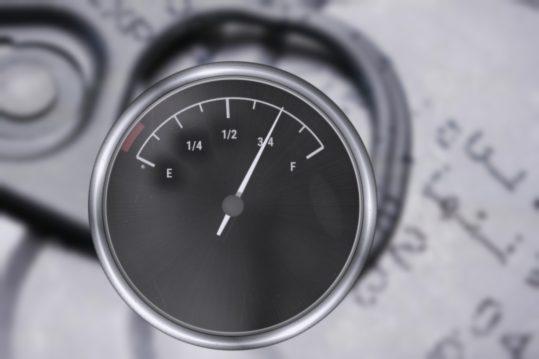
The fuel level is {"value": 0.75}
